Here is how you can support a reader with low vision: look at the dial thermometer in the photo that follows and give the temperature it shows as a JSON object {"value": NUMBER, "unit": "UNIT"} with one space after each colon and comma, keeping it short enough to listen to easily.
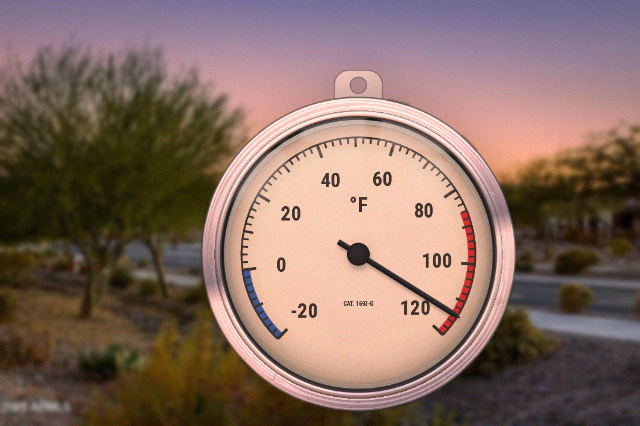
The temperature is {"value": 114, "unit": "°F"}
